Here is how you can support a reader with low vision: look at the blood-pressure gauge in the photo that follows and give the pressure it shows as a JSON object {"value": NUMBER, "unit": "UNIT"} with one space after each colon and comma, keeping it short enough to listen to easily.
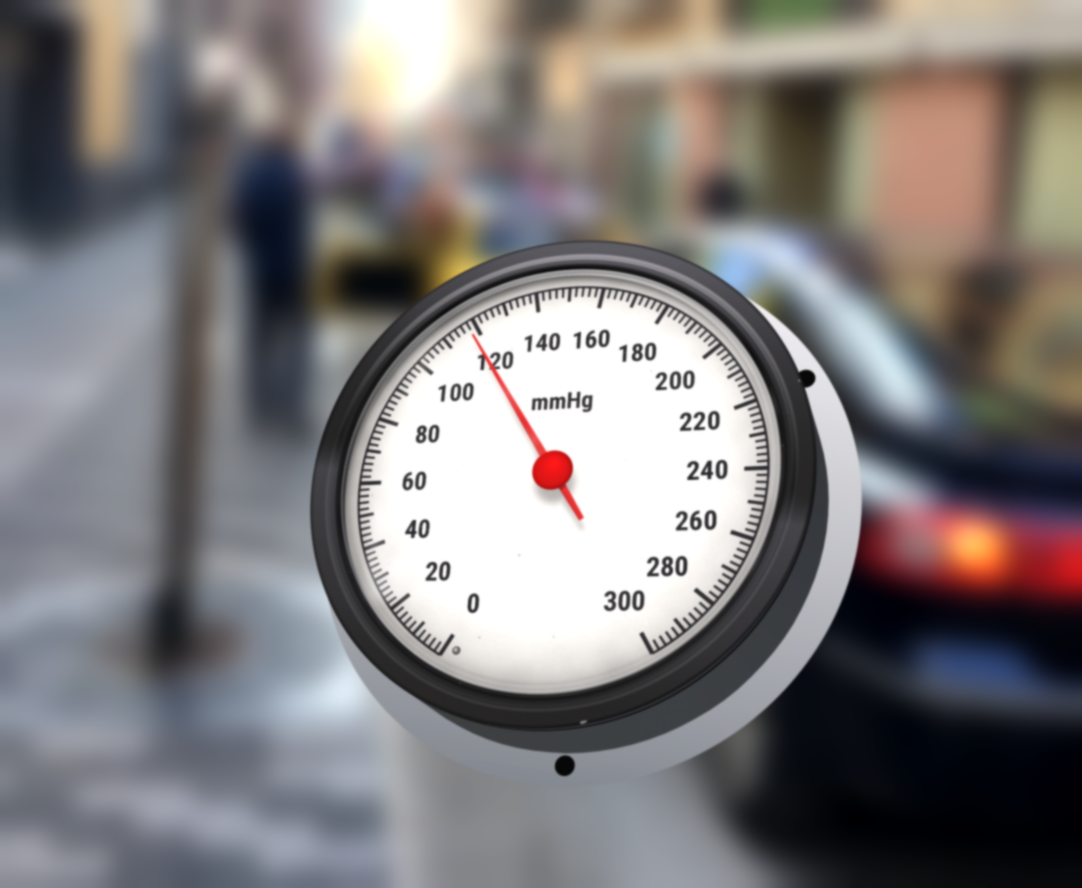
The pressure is {"value": 118, "unit": "mmHg"}
